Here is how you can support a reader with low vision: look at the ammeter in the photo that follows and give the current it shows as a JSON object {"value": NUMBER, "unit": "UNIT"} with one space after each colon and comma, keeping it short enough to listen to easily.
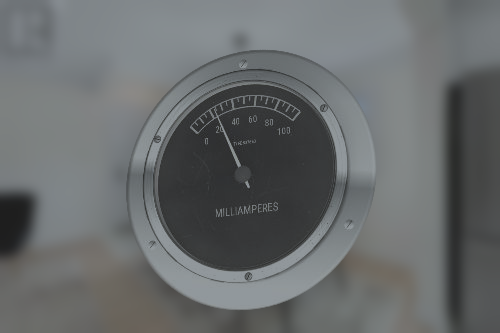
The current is {"value": 25, "unit": "mA"}
